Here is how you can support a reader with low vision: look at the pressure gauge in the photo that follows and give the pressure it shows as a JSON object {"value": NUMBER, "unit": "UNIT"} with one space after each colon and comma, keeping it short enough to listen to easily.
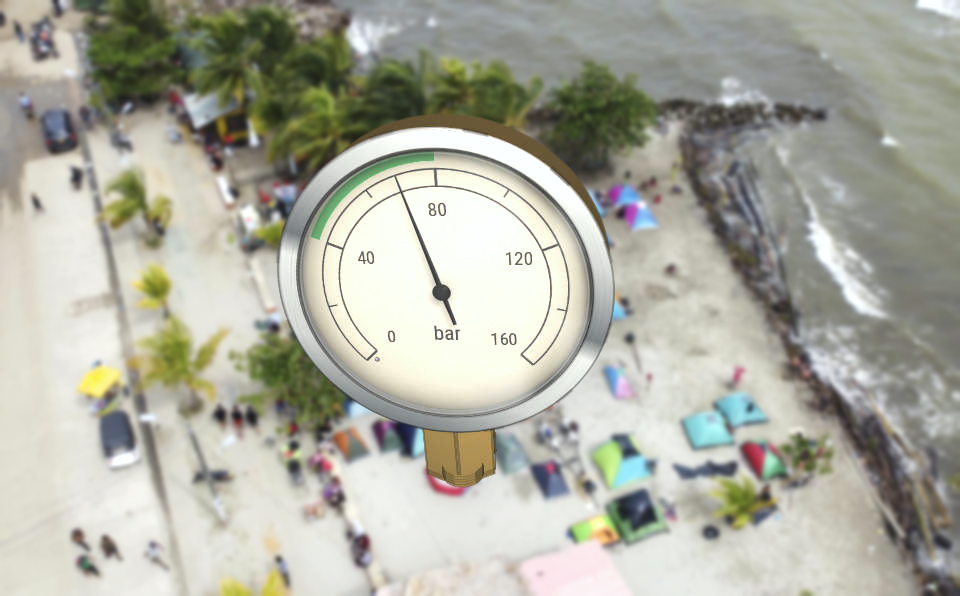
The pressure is {"value": 70, "unit": "bar"}
